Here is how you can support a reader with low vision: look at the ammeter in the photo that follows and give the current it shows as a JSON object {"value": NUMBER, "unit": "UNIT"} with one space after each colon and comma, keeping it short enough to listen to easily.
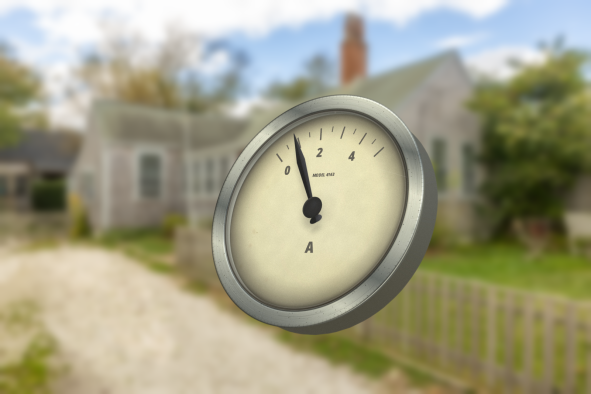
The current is {"value": 1, "unit": "A"}
